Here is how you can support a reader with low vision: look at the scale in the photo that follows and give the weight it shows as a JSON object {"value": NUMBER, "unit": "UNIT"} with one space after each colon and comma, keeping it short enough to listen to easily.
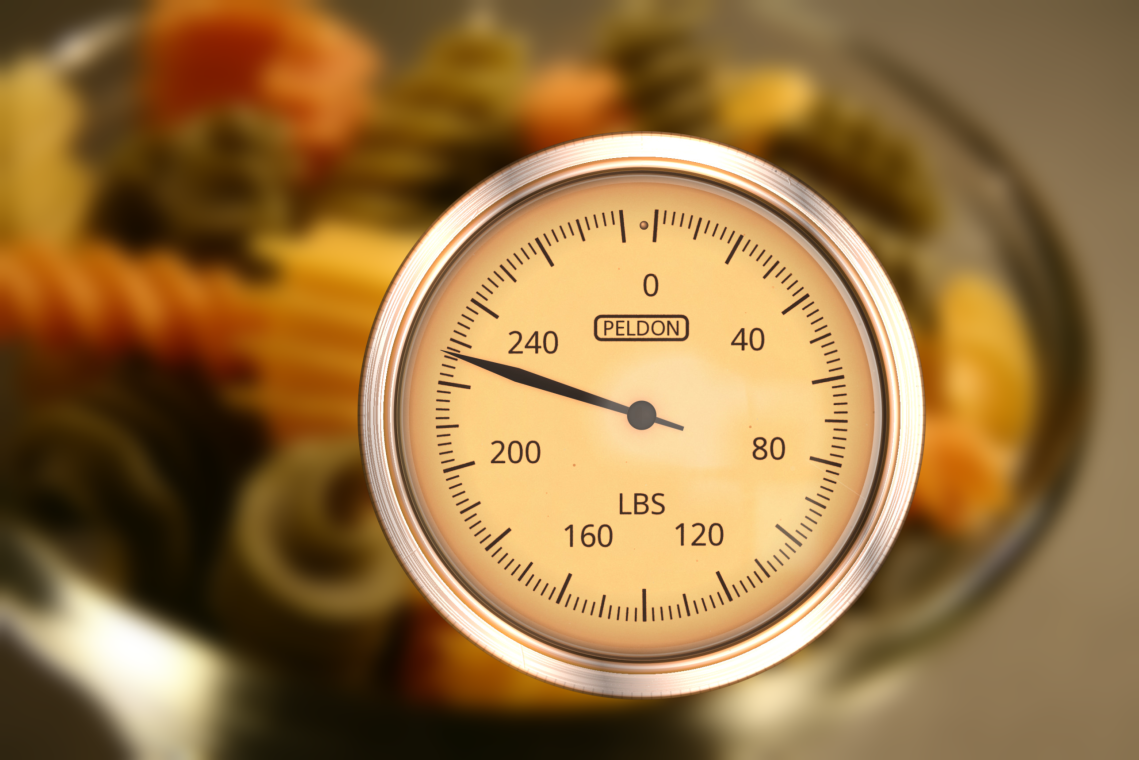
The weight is {"value": 227, "unit": "lb"}
